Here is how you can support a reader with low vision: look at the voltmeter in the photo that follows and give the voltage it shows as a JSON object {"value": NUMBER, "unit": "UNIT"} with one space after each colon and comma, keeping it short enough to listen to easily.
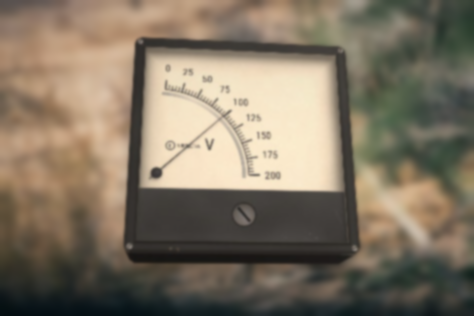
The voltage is {"value": 100, "unit": "V"}
